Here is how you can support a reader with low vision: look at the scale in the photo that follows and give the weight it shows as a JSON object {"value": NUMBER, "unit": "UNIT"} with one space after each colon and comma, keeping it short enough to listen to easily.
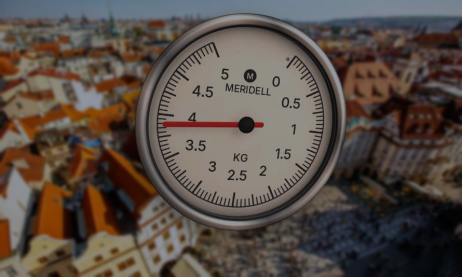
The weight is {"value": 3.9, "unit": "kg"}
